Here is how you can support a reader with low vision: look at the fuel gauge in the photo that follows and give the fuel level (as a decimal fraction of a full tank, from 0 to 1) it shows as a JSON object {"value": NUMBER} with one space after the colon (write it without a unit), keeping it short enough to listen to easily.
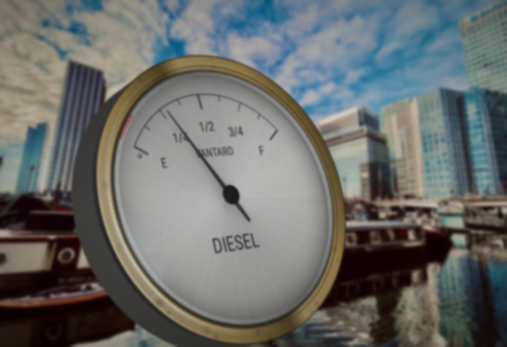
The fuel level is {"value": 0.25}
